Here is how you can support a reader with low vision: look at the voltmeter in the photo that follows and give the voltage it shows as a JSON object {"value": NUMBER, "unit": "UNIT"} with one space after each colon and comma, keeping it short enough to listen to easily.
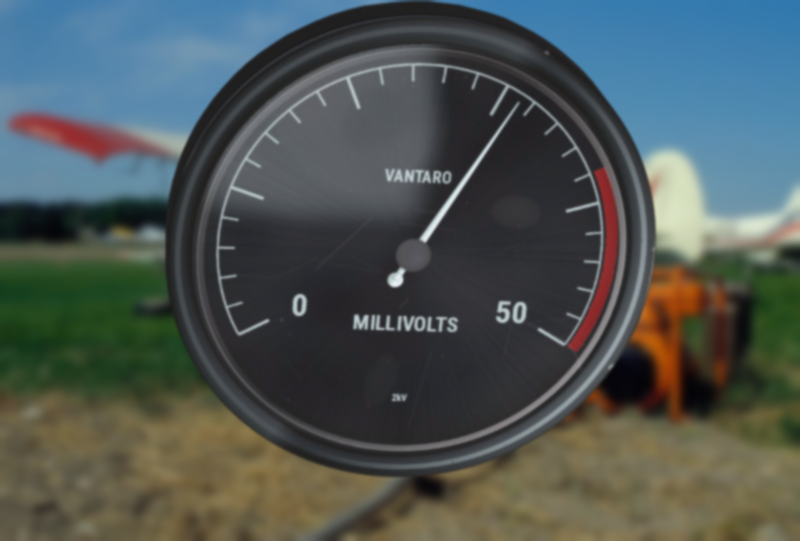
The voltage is {"value": 31, "unit": "mV"}
